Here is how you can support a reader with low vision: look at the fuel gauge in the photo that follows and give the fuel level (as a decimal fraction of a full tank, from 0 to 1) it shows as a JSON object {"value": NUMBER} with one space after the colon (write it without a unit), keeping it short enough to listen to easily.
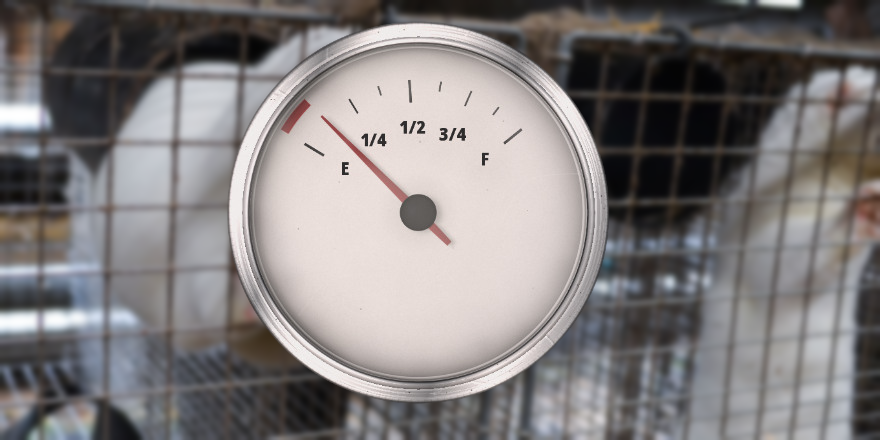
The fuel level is {"value": 0.125}
